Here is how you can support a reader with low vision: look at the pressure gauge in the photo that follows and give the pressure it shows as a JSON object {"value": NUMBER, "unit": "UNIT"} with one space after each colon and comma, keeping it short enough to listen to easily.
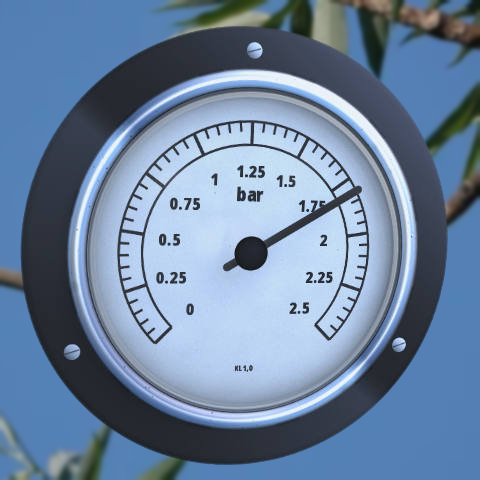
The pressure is {"value": 1.8, "unit": "bar"}
